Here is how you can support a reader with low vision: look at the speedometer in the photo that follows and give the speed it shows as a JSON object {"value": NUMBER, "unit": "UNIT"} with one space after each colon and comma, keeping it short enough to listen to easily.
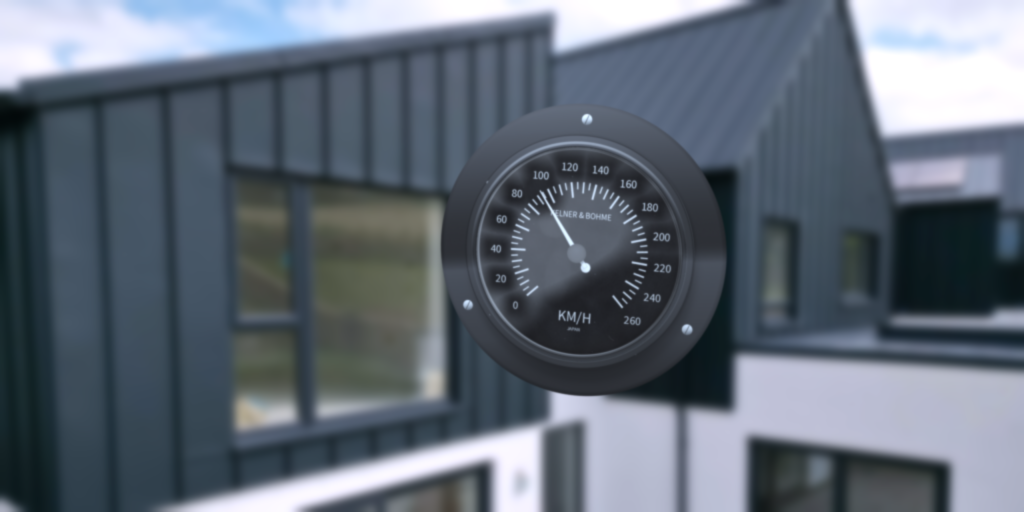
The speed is {"value": 95, "unit": "km/h"}
